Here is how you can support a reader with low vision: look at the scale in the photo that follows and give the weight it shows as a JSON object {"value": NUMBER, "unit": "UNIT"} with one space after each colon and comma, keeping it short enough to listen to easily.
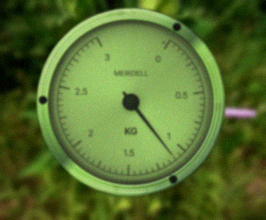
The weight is {"value": 1.1, "unit": "kg"}
